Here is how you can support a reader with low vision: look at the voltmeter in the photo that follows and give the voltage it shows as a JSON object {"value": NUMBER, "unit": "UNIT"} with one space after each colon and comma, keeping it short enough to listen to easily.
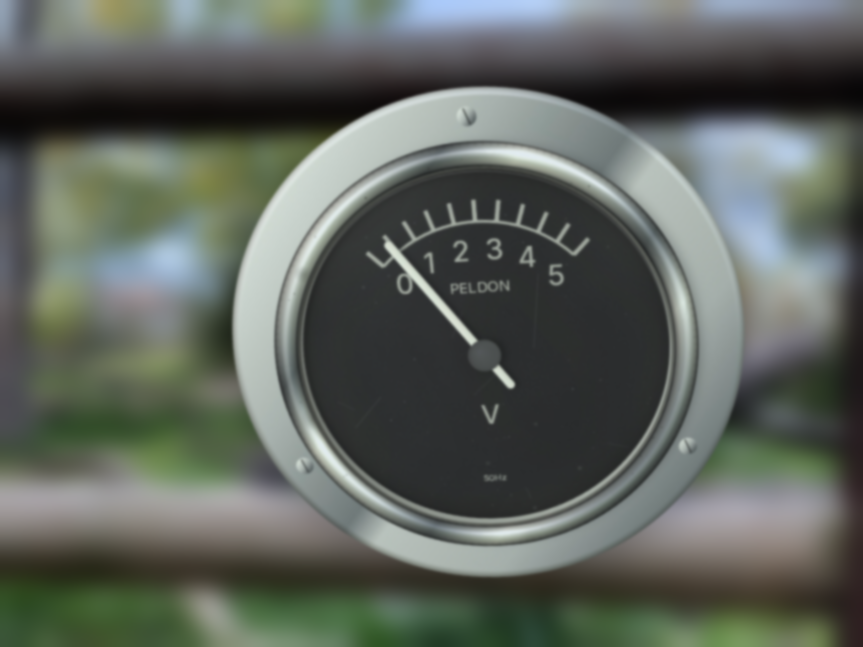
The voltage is {"value": 0.5, "unit": "V"}
